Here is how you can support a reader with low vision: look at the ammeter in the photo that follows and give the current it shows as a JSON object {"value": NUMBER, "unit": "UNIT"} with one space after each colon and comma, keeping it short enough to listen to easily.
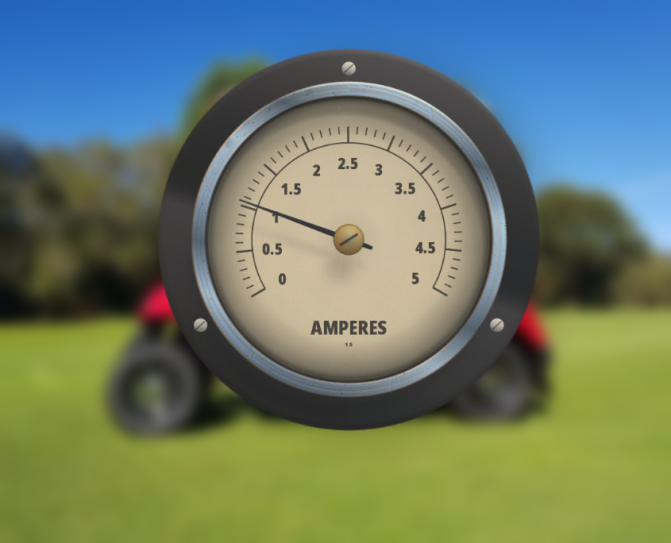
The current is {"value": 1.05, "unit": "A"}
